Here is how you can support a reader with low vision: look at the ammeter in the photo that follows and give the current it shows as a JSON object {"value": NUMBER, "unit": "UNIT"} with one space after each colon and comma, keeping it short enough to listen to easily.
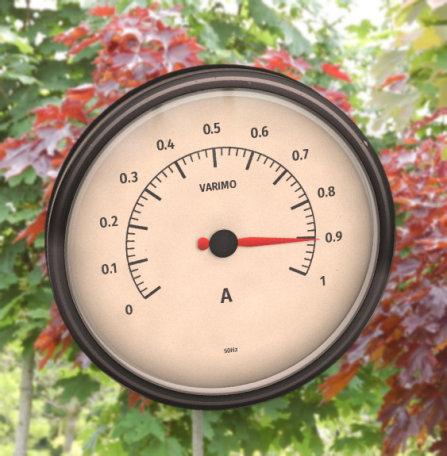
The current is {"value": 0.9, "unit": "A"}
